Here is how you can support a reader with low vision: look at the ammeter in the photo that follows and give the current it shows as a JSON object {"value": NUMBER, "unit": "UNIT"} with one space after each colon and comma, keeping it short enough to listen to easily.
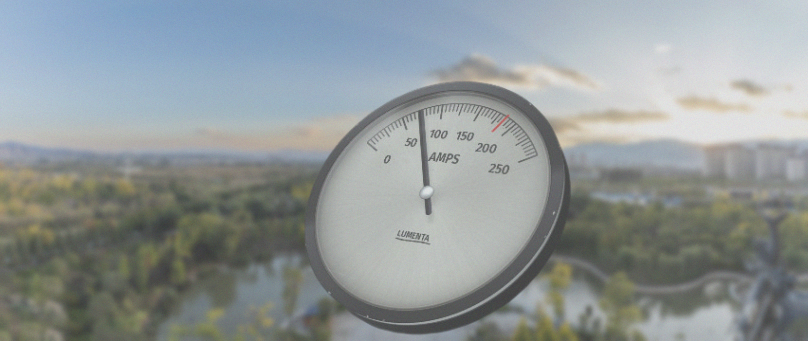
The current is {"value": 75, "unit": "A"}
